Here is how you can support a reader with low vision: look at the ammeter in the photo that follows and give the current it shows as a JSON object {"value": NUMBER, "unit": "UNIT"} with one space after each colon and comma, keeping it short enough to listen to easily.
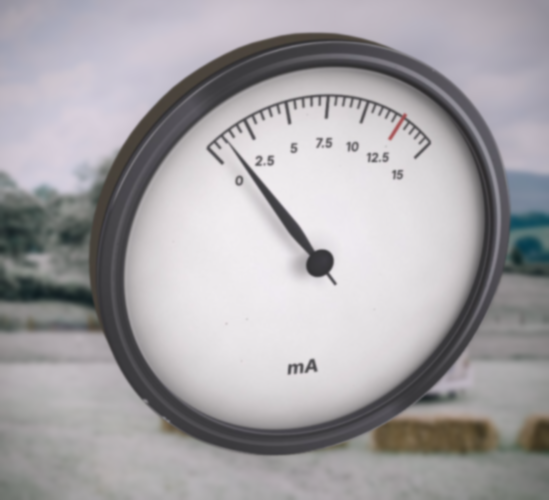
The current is {"value": 1, "unit": "mA"}
